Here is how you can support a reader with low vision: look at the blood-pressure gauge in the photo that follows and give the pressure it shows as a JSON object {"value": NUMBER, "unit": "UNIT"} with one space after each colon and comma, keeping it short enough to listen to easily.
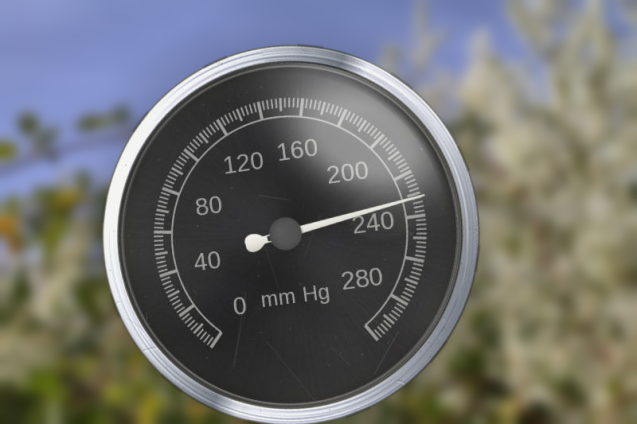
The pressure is {"value": 232, "unit": "mmHg"}
